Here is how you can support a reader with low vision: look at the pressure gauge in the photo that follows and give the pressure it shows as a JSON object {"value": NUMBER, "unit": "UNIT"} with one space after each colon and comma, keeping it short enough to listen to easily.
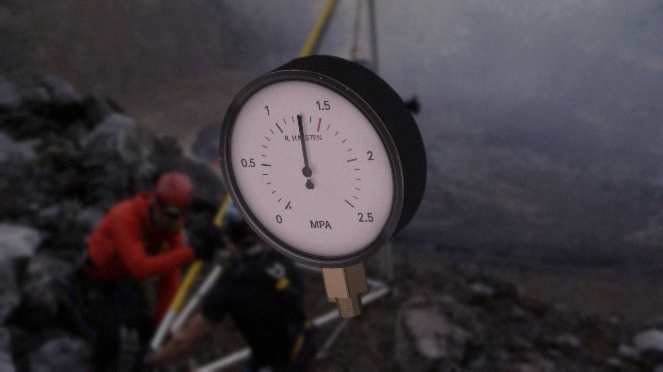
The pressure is {"value": 1.3, "unit": "MPa"}
